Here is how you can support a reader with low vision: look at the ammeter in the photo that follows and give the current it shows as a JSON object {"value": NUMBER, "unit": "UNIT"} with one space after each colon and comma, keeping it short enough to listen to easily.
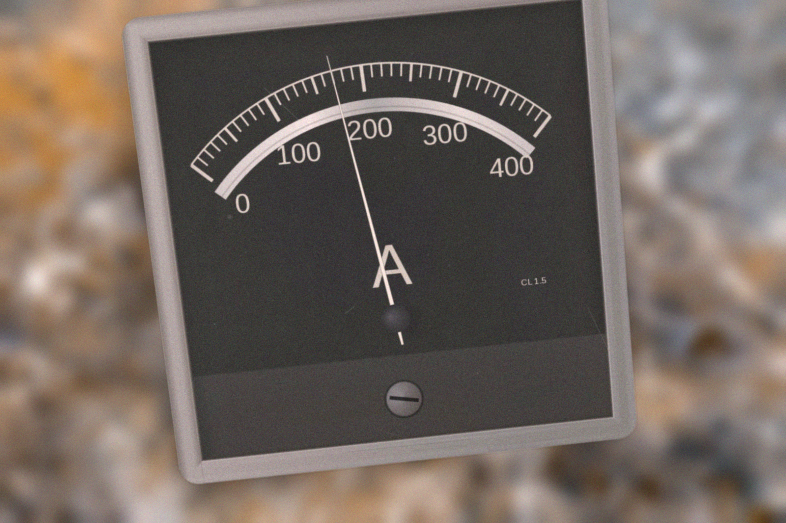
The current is {"value": 170, "unit": "A"}
